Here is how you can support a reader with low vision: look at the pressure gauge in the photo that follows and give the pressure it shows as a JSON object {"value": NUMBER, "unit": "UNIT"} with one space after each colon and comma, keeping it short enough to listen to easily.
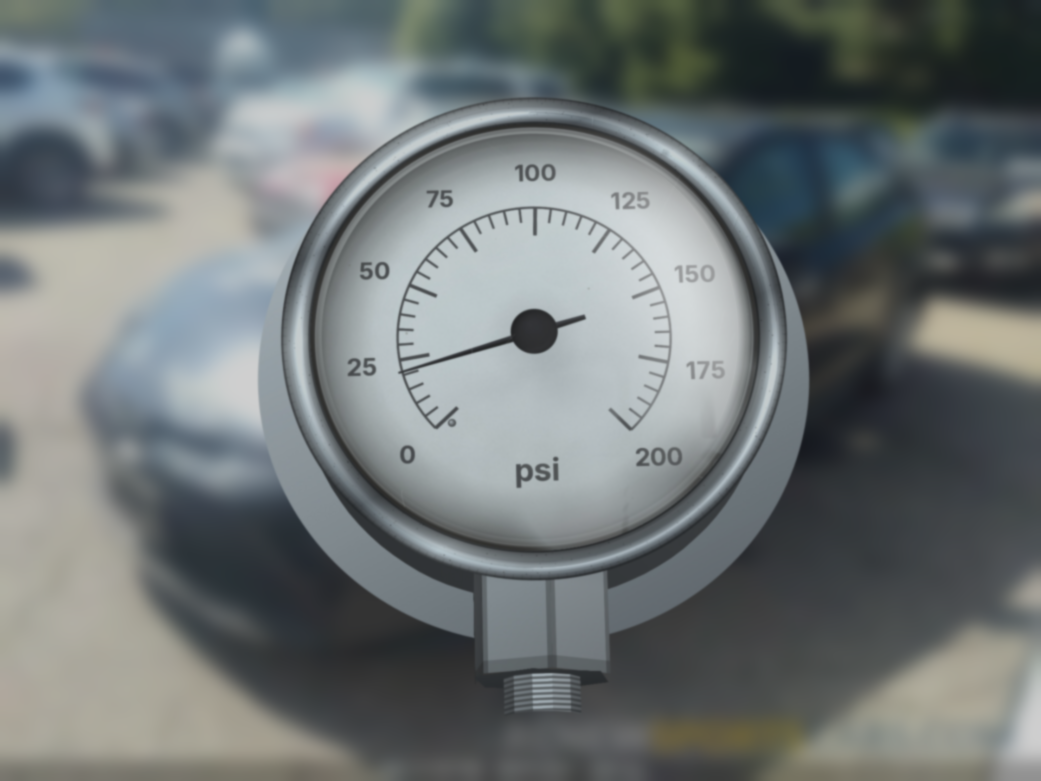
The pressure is {"value": 20, "unit": "psi"}
